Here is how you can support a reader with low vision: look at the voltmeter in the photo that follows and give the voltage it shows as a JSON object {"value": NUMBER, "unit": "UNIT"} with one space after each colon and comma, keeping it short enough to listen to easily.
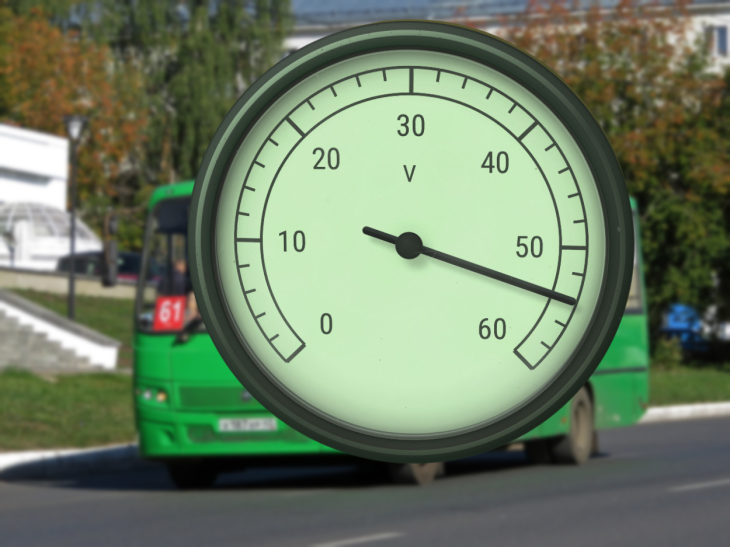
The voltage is {"value": 54, "unit": "V"}
